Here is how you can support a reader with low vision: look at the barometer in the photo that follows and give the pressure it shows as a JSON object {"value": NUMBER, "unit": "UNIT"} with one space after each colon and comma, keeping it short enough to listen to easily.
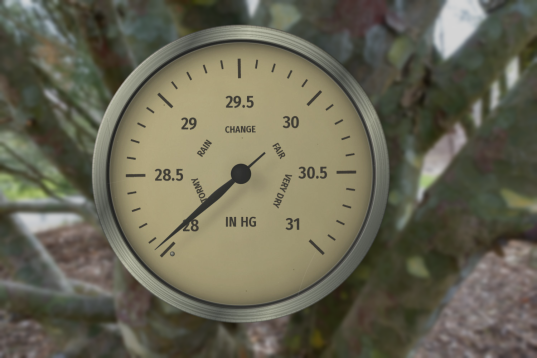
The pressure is {"value": 28.05, "unit": "inHg"}
